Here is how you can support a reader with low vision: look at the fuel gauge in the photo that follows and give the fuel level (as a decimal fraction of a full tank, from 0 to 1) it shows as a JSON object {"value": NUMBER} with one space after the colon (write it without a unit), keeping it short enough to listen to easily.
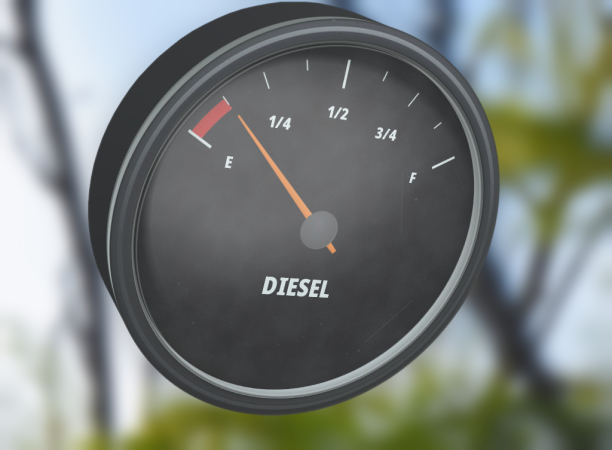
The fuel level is {"value": 0.125}
